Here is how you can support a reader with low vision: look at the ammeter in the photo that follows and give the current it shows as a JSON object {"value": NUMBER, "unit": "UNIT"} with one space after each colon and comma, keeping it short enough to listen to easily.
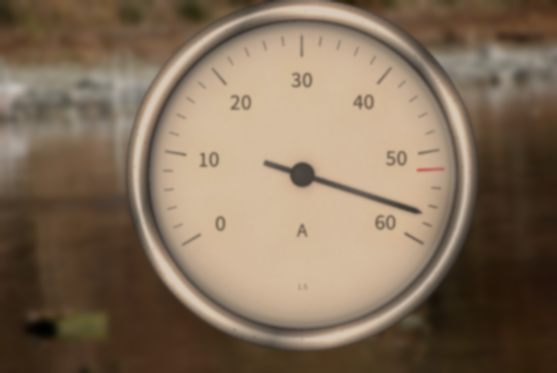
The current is {"value": 57, "unit": "A"}
